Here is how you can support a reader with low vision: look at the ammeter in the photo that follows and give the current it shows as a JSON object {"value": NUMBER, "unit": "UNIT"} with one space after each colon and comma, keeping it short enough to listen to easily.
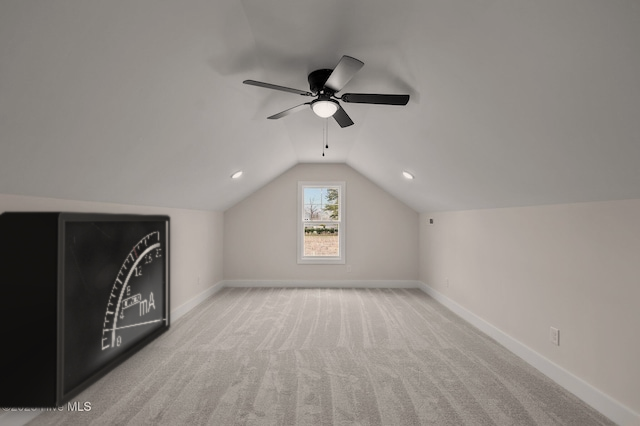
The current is {"value": 2, "unit": "mA"}
